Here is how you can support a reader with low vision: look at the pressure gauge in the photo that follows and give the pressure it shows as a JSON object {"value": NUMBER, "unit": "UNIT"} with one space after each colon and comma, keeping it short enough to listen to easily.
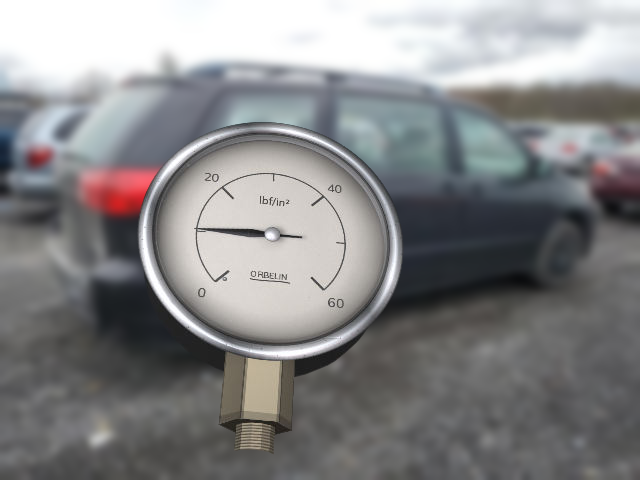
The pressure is {"value": 10, "unit": "psi"}
